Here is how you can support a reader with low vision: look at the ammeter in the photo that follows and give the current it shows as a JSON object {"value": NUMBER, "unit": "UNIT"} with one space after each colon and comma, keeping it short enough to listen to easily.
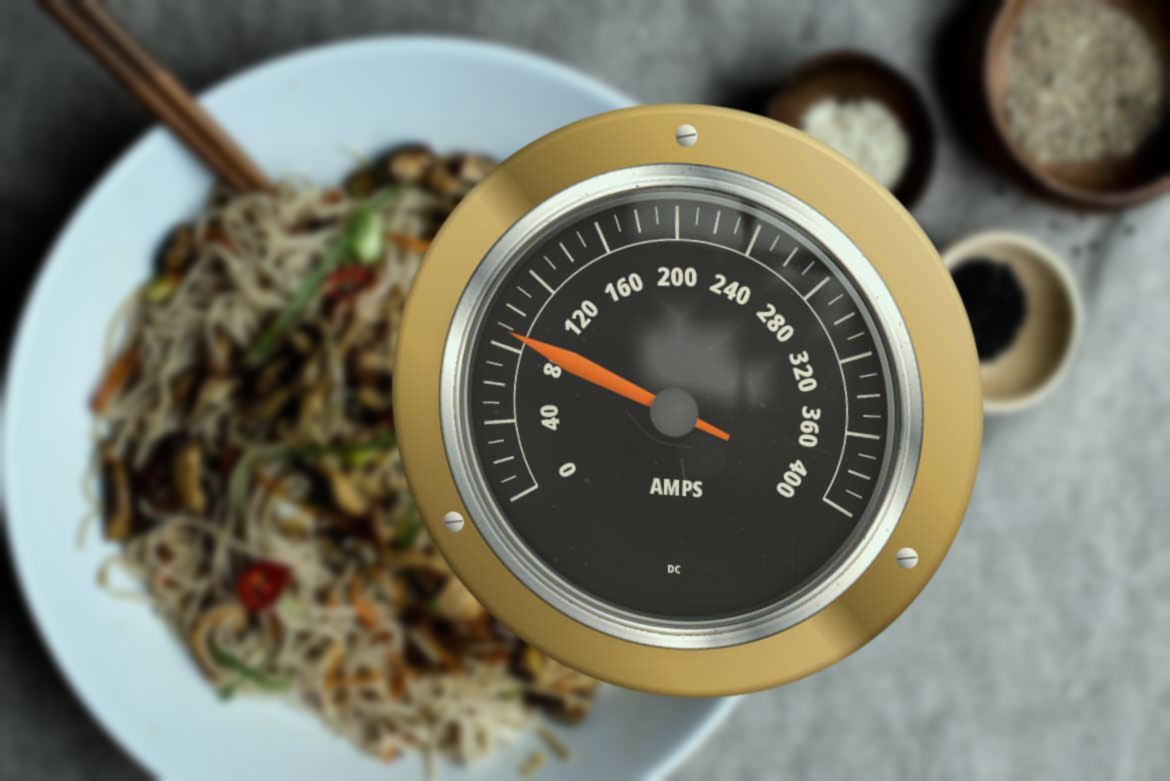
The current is {"value": 90, "unit": "A"}
